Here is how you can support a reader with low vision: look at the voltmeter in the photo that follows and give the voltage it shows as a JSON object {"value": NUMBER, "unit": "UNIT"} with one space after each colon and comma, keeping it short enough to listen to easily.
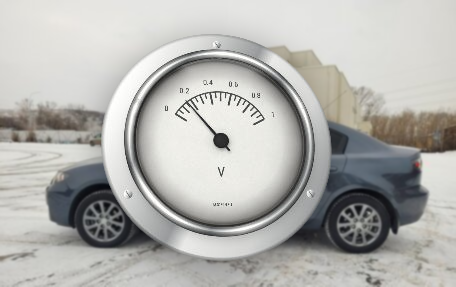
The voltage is {"value": 0.15, "unit": "V"}
